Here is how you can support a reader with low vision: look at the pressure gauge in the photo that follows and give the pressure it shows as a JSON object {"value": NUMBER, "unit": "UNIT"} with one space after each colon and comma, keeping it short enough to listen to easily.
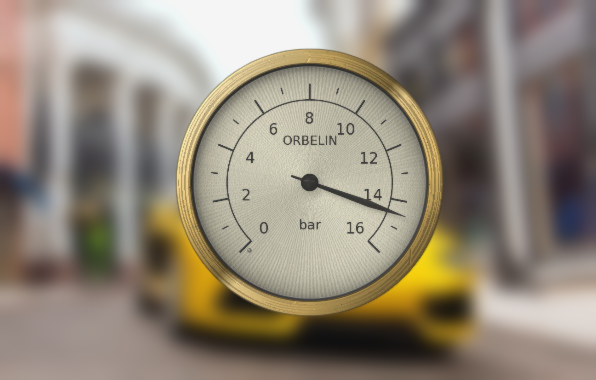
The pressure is {"value": 14.5, "unit": "bar"}
